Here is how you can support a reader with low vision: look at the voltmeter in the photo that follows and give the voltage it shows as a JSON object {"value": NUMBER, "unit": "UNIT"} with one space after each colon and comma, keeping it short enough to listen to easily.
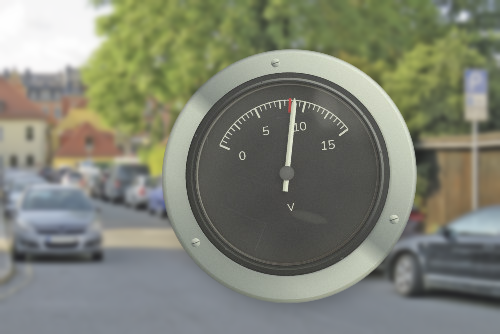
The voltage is {"value": 9, "unit": "V"}
